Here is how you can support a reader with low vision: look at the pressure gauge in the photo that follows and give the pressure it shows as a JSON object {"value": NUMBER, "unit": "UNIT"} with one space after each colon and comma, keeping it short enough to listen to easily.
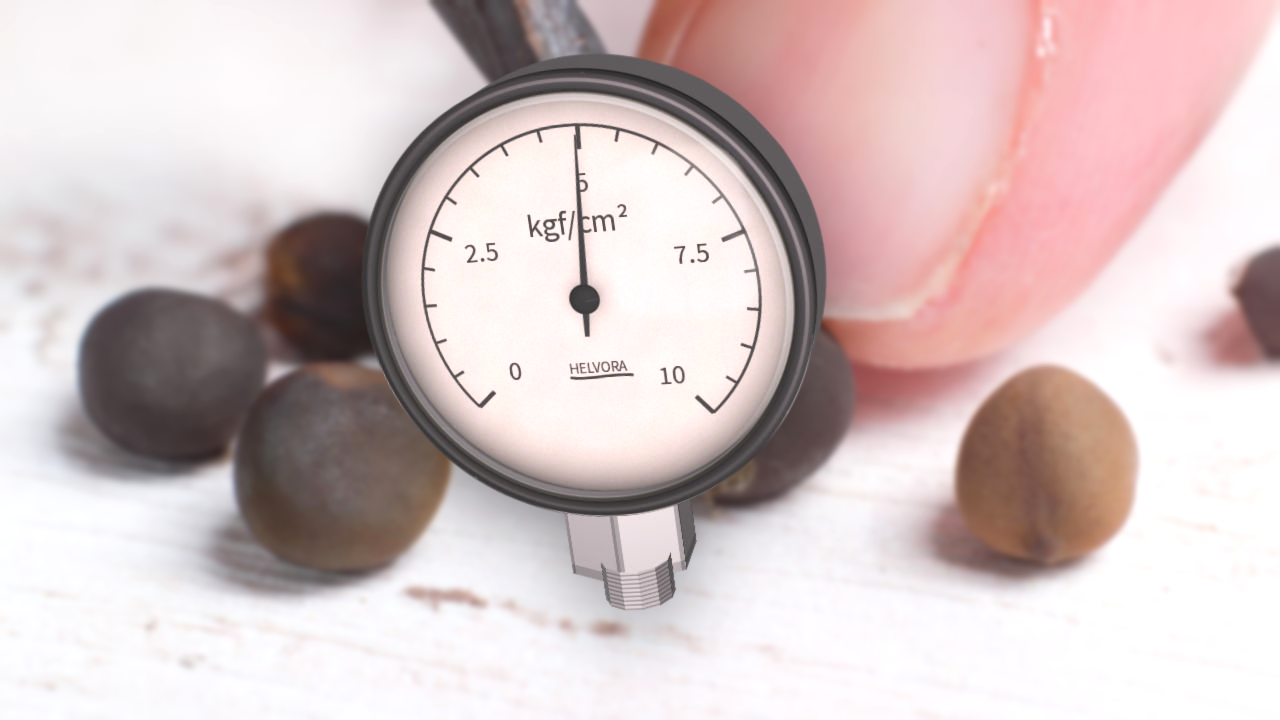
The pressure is {"value": 5, "unit": "kg/cm²"}
